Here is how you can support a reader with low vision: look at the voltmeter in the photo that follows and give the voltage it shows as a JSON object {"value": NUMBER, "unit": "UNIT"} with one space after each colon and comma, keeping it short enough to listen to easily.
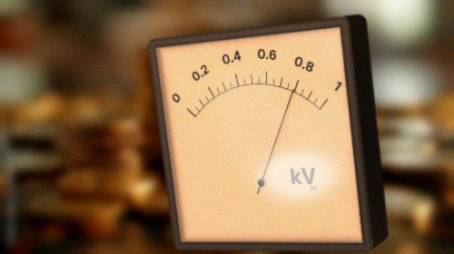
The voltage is {"value": 0.8, "unit": "kV"}
